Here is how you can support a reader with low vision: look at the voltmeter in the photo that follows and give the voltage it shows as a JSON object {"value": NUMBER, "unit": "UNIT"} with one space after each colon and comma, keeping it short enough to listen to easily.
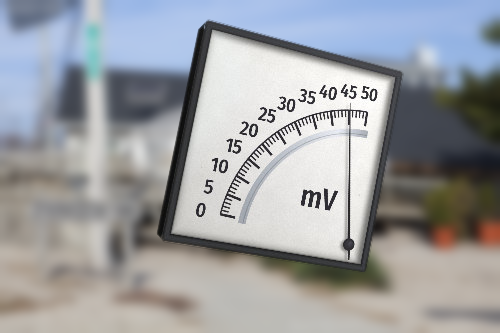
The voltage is {"value": 45, "unit": "mV"}
